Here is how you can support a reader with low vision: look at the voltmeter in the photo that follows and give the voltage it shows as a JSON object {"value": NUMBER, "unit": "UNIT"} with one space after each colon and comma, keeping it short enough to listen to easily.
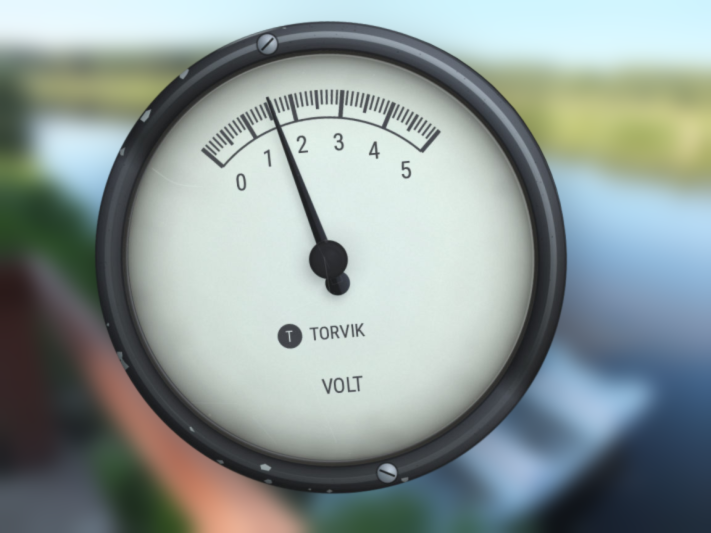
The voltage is {"value": 1.6, "unit": "V"}
